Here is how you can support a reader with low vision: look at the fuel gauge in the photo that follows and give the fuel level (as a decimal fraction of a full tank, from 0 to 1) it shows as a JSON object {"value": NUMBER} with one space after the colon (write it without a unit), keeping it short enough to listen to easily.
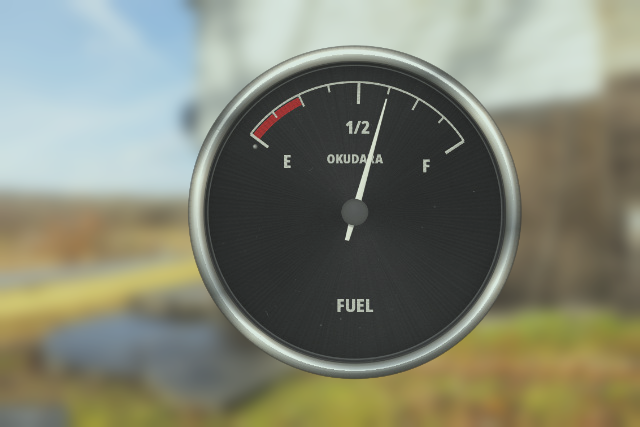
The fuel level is {"value": 0.625}
